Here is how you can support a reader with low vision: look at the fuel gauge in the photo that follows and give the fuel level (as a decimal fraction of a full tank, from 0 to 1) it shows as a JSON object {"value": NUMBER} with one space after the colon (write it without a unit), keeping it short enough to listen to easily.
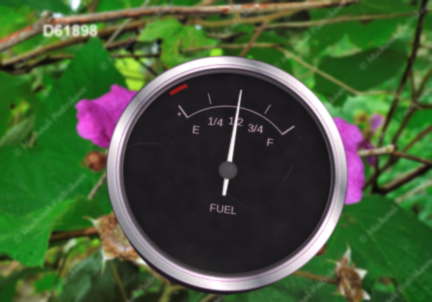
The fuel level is {"value": 0.5}
